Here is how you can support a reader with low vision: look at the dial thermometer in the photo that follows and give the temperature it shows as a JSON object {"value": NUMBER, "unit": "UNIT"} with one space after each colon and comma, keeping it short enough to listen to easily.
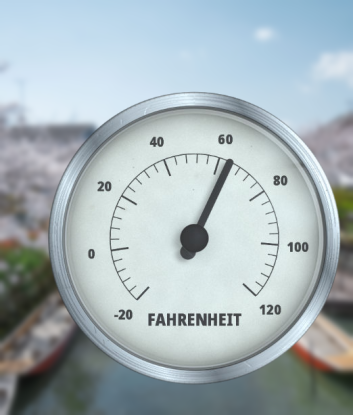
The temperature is {"value": 64, "unit": "°F"}
